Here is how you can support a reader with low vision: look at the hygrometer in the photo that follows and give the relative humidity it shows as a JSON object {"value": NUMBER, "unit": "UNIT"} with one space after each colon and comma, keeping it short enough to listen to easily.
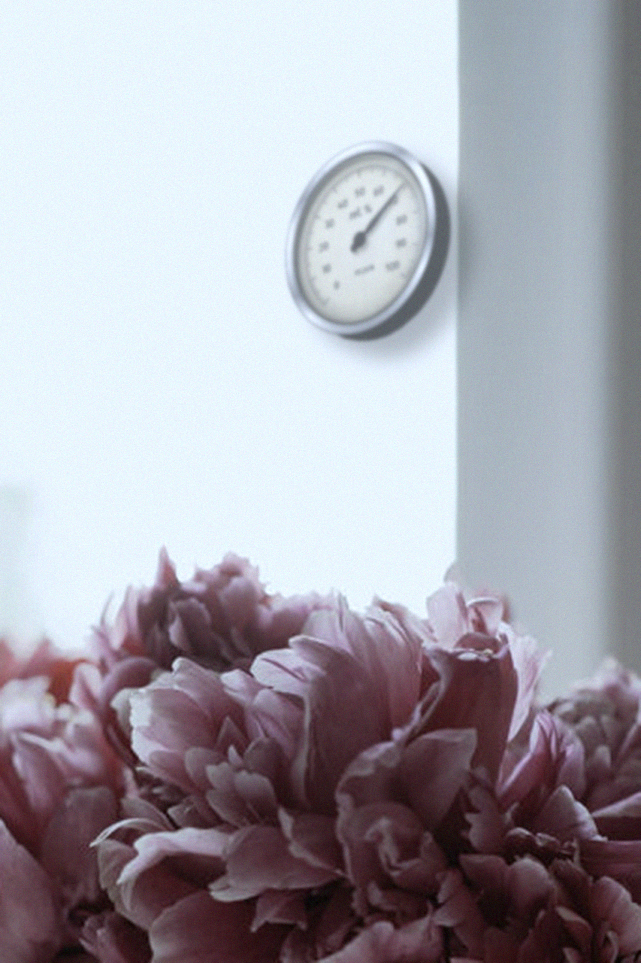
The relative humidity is {"value": 70, "unit": "%"}
